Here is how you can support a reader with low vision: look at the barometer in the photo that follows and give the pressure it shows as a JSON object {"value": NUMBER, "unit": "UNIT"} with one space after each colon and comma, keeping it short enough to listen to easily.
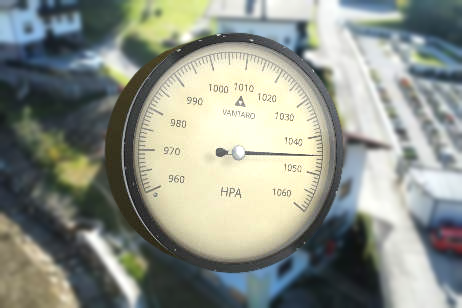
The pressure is {"value": 1045, "unit": "hPa"}
